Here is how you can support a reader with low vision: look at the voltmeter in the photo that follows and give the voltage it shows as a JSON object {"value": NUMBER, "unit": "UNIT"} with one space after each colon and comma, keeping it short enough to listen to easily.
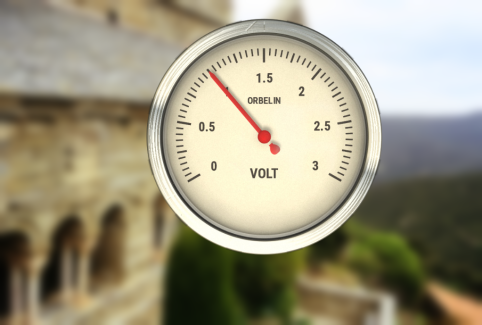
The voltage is {"value": 1, "unit": "V"}
